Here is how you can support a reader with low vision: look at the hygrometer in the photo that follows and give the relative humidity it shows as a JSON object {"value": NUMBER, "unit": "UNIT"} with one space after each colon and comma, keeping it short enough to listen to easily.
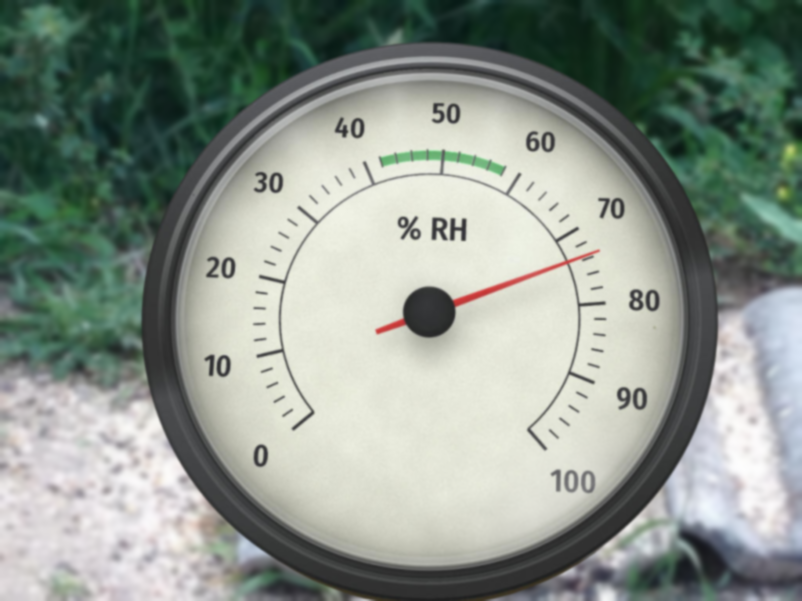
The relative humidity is {"value": 74, "unit": "%"}
